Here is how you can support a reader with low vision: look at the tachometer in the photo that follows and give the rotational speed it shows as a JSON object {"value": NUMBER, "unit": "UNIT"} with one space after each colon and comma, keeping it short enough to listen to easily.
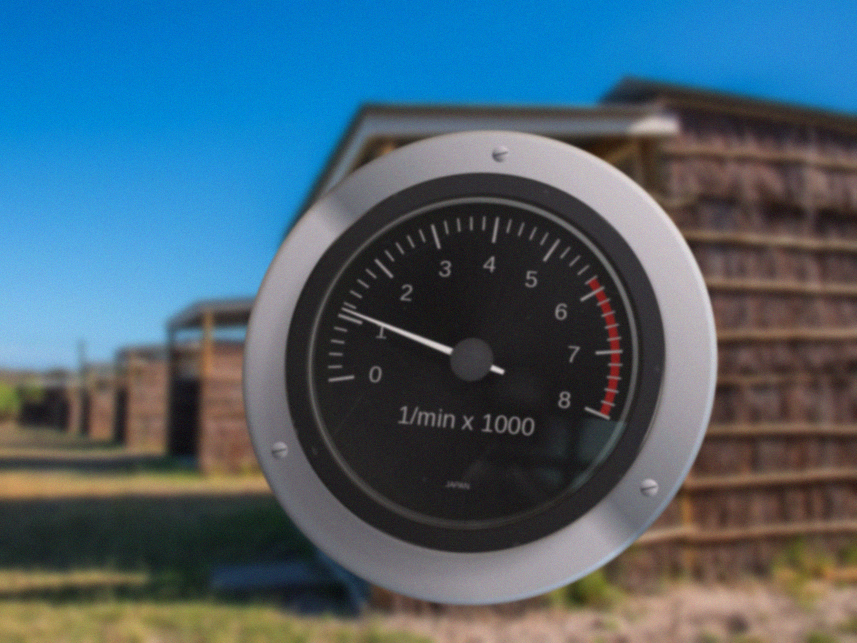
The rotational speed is {"value": 1100, "unit": "rpm"}
